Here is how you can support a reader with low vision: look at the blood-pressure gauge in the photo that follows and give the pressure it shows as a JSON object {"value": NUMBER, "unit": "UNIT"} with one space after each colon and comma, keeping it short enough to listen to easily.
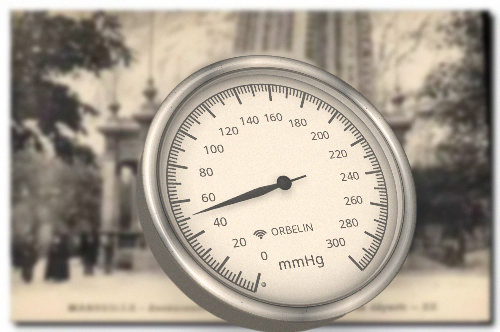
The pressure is {"value": 50, "unit": "mmHg"}
